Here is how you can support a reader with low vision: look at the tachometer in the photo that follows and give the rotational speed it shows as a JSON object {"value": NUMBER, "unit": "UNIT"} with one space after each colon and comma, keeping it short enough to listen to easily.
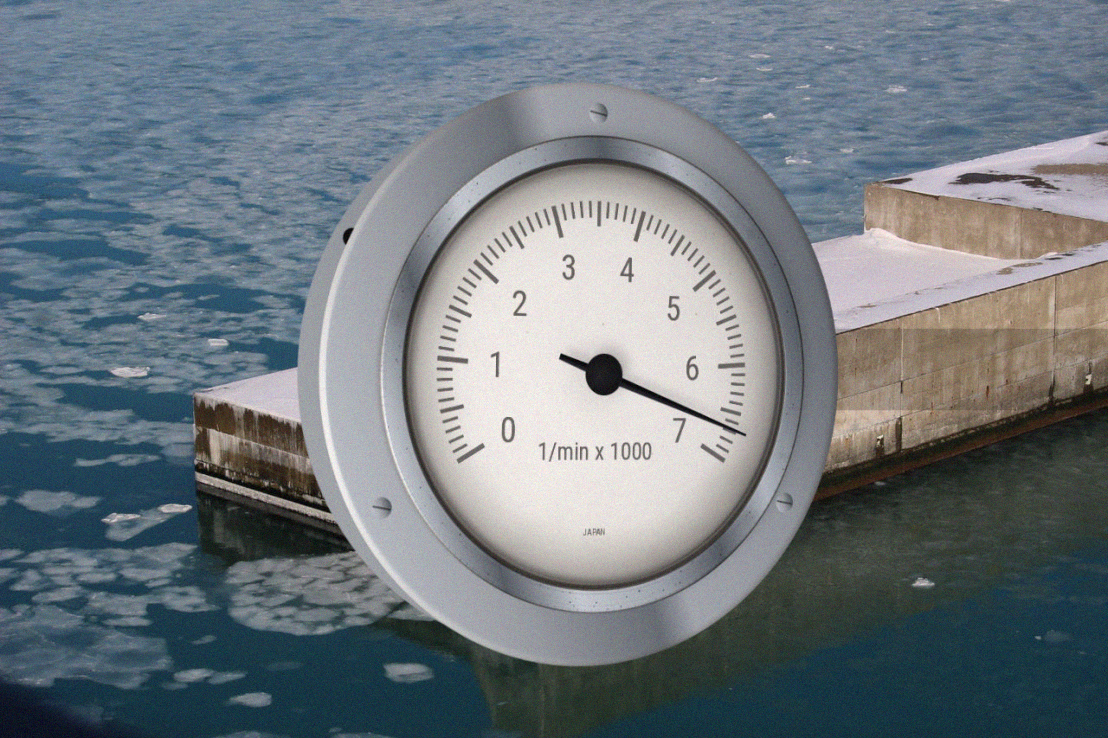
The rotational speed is {"value": 6700, "unit": "rpm"}
